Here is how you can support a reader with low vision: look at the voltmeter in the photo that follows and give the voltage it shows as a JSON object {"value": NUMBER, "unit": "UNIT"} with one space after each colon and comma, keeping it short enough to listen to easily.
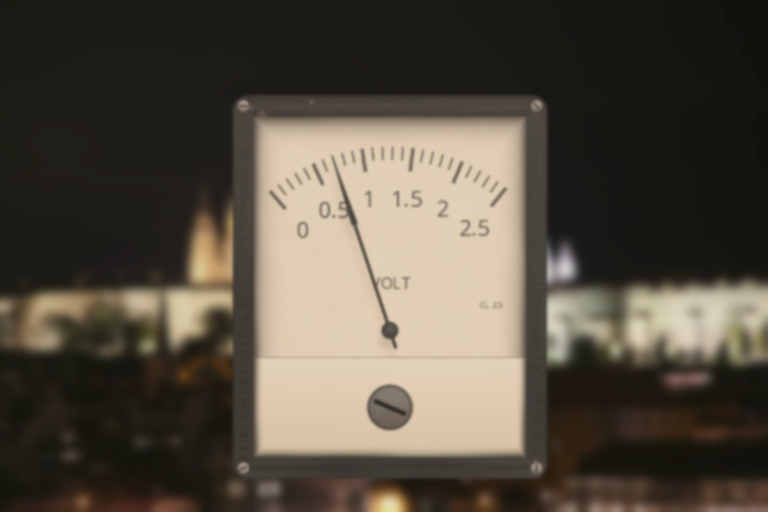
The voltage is {"value": 0.7, "unit": "V"}
